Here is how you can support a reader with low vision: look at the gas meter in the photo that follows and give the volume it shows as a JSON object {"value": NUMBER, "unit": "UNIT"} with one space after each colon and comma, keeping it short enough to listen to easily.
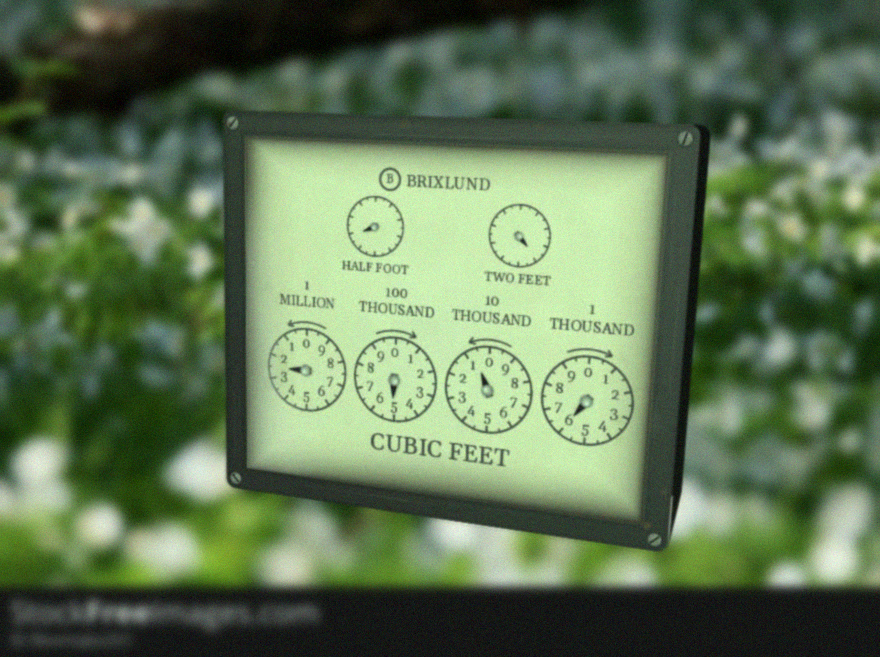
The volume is {"value": 250600, "unit": "ft³"}
